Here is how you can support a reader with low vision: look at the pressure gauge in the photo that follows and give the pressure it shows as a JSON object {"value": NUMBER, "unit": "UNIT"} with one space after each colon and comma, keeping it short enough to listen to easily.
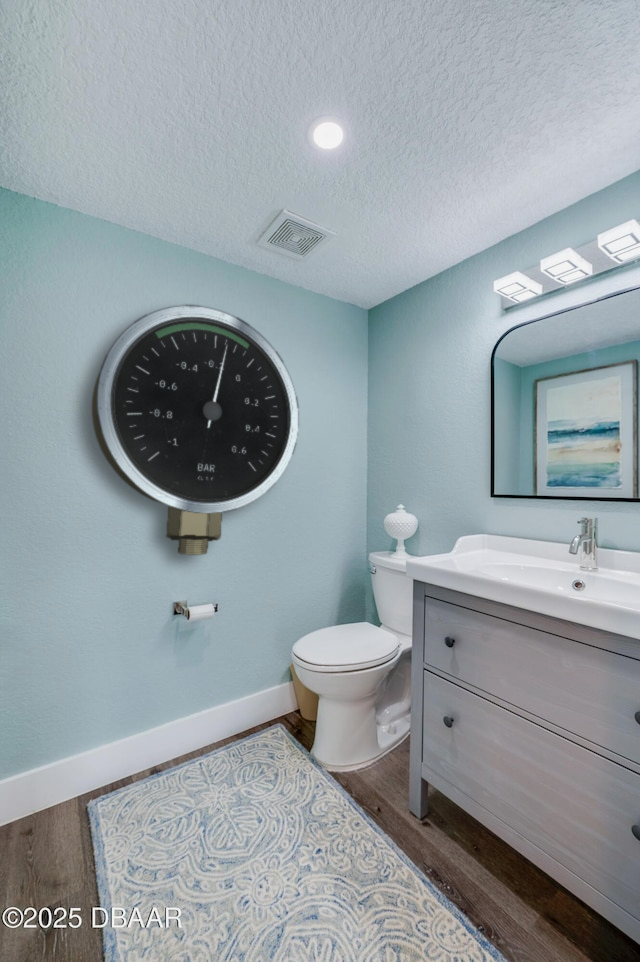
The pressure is {"value": -0.15, "unit": "bar"}
